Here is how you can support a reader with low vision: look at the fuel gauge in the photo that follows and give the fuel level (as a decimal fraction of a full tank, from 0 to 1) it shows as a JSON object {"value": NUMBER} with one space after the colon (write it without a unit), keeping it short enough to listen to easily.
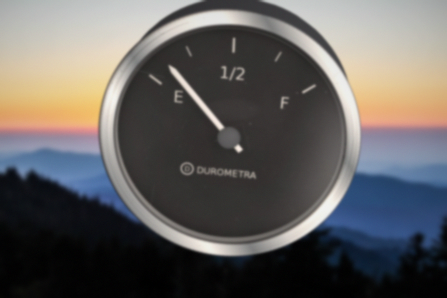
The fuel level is {"value": 0.125}
